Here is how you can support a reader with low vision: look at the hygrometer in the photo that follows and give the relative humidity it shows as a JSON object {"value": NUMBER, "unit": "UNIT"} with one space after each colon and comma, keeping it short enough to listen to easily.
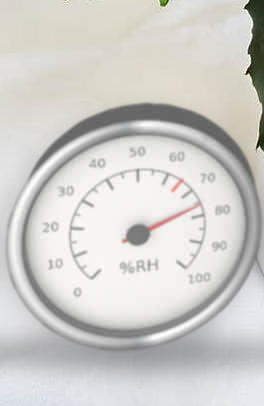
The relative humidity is {"value": 75, "unit": "%"}
